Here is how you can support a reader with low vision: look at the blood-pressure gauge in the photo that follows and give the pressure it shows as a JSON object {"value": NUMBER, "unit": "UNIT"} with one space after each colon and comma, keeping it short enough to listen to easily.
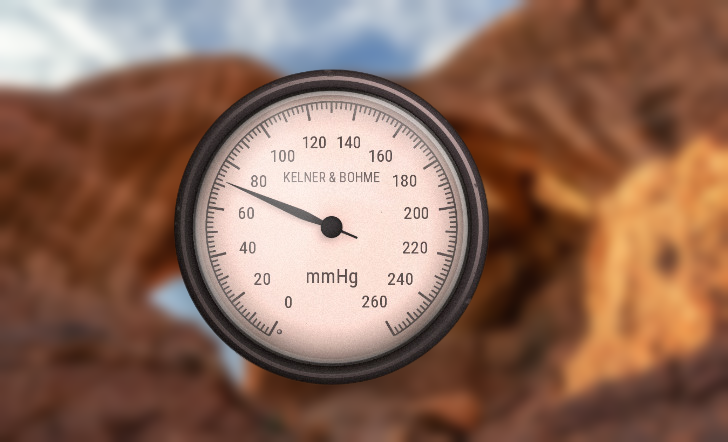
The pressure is {"value": 72, "unit": "mmHg"}
